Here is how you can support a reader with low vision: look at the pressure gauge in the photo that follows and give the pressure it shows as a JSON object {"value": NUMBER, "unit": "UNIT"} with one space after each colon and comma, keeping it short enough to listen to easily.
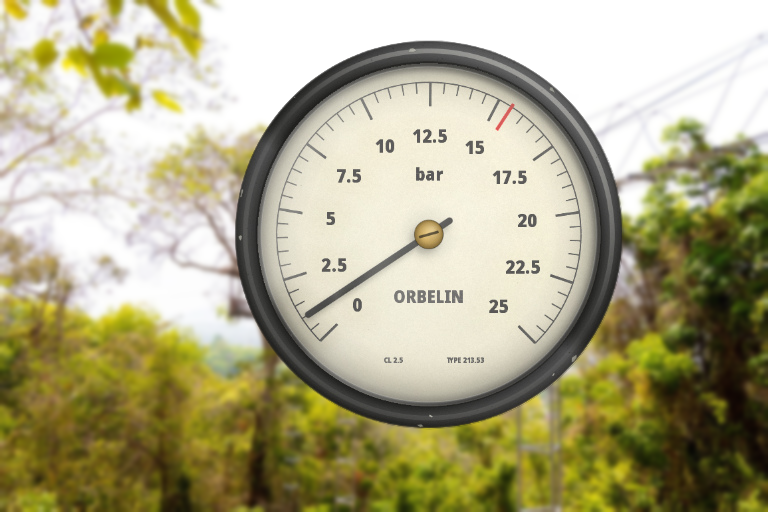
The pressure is {"value": 1, "unit": "bar"}
